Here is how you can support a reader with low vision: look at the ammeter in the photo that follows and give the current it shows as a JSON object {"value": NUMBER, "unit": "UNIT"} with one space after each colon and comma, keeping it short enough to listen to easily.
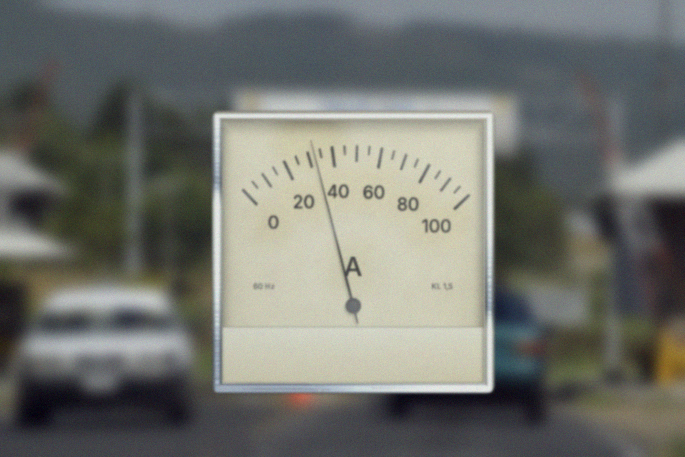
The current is {"value": 32.5, "unit": "A"}
